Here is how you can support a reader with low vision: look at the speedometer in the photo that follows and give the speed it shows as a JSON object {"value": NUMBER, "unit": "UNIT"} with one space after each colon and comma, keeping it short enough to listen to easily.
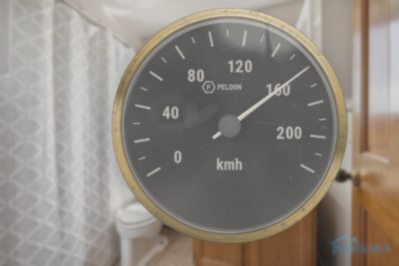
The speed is {"value": 160, "unit": "km/h"}
